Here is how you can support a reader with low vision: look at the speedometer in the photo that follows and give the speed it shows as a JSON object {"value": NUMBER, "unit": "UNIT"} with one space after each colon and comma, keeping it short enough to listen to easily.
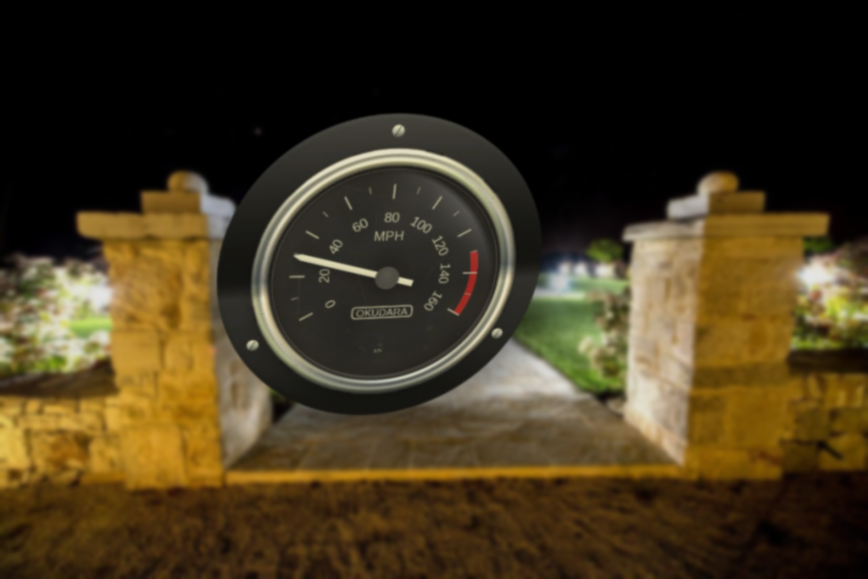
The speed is {"value": 30, "unit": "mph"}
